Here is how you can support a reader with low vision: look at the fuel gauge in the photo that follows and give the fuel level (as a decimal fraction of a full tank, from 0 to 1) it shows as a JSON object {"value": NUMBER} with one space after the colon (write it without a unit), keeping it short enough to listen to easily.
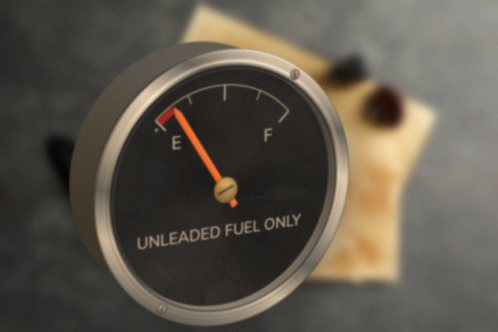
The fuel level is {"value": 0.125}
